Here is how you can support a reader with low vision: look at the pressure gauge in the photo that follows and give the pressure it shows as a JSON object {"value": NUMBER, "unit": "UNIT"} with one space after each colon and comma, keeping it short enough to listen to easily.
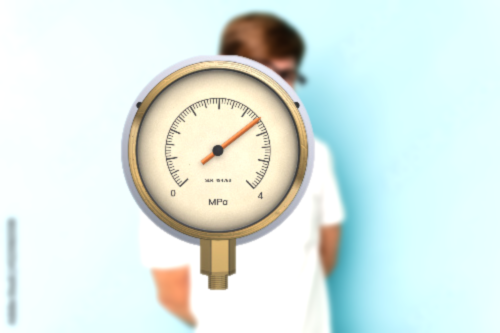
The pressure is {"value": 2.75, "unit": "MPa"}
